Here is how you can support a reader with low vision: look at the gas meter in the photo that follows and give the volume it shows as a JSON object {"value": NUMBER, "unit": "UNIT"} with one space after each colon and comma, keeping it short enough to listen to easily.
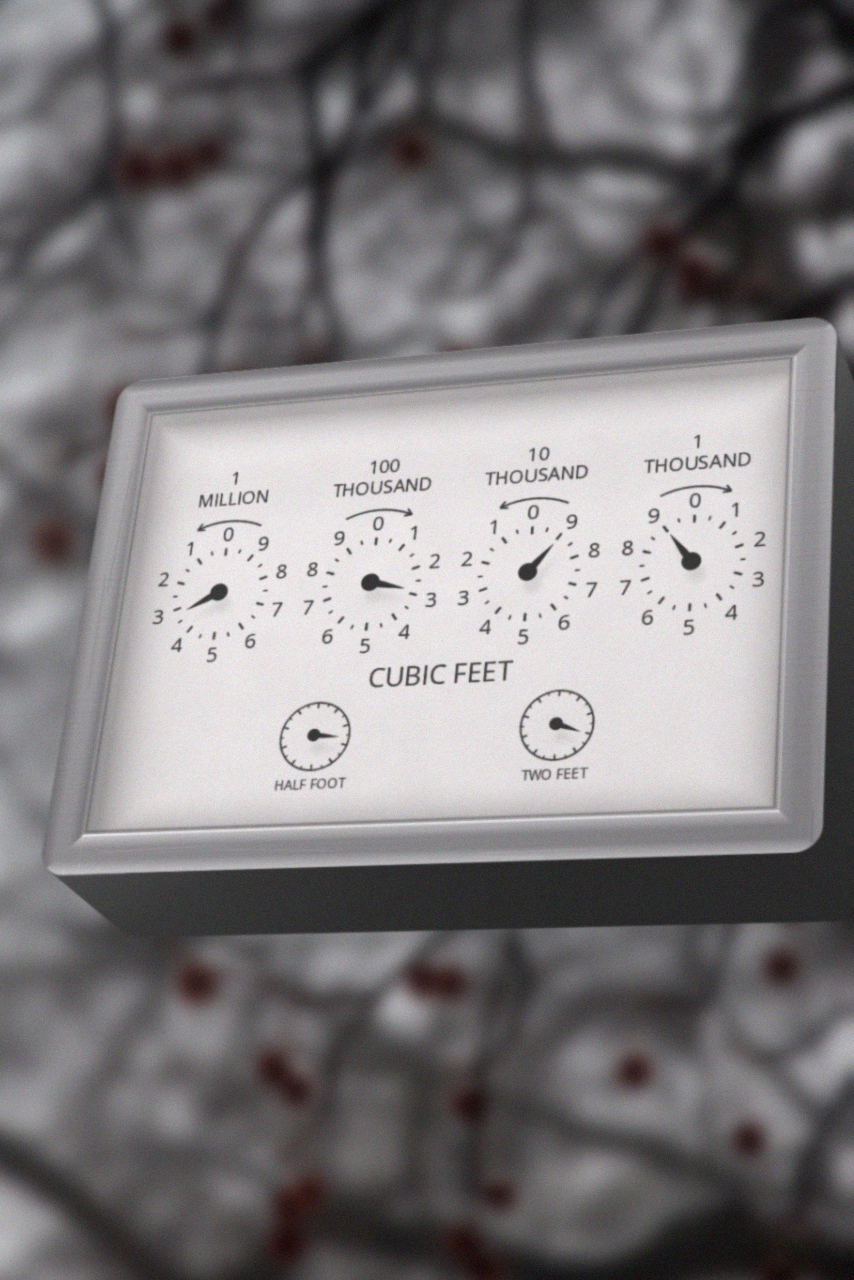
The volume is {"value": 328900, "unit": "ft³"}
